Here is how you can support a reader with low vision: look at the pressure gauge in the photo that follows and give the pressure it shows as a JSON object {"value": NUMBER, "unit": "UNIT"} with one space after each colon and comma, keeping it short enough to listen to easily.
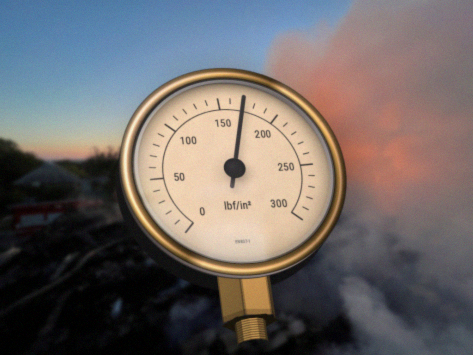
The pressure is {"value": 170, "unit": "psi"}
